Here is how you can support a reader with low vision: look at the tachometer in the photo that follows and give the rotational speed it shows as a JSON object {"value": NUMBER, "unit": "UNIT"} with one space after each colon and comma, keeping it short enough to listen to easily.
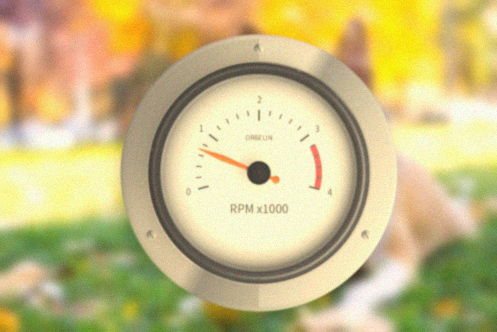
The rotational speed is {"value": 700, "unit": "rpm"}
